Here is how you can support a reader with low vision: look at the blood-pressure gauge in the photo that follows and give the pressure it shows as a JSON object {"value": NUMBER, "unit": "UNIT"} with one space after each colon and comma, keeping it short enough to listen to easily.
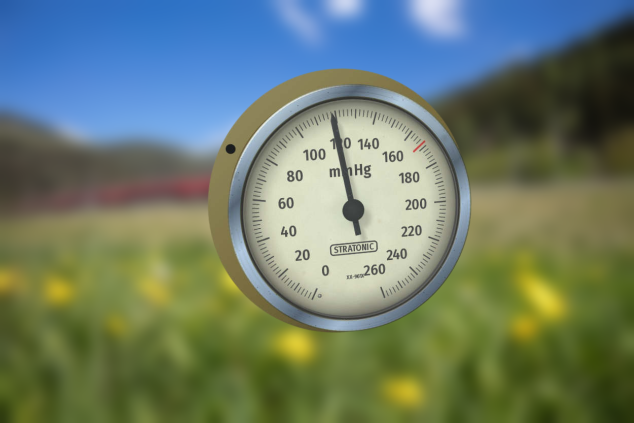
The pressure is {"value": 118, "unit": "mmHg"}
